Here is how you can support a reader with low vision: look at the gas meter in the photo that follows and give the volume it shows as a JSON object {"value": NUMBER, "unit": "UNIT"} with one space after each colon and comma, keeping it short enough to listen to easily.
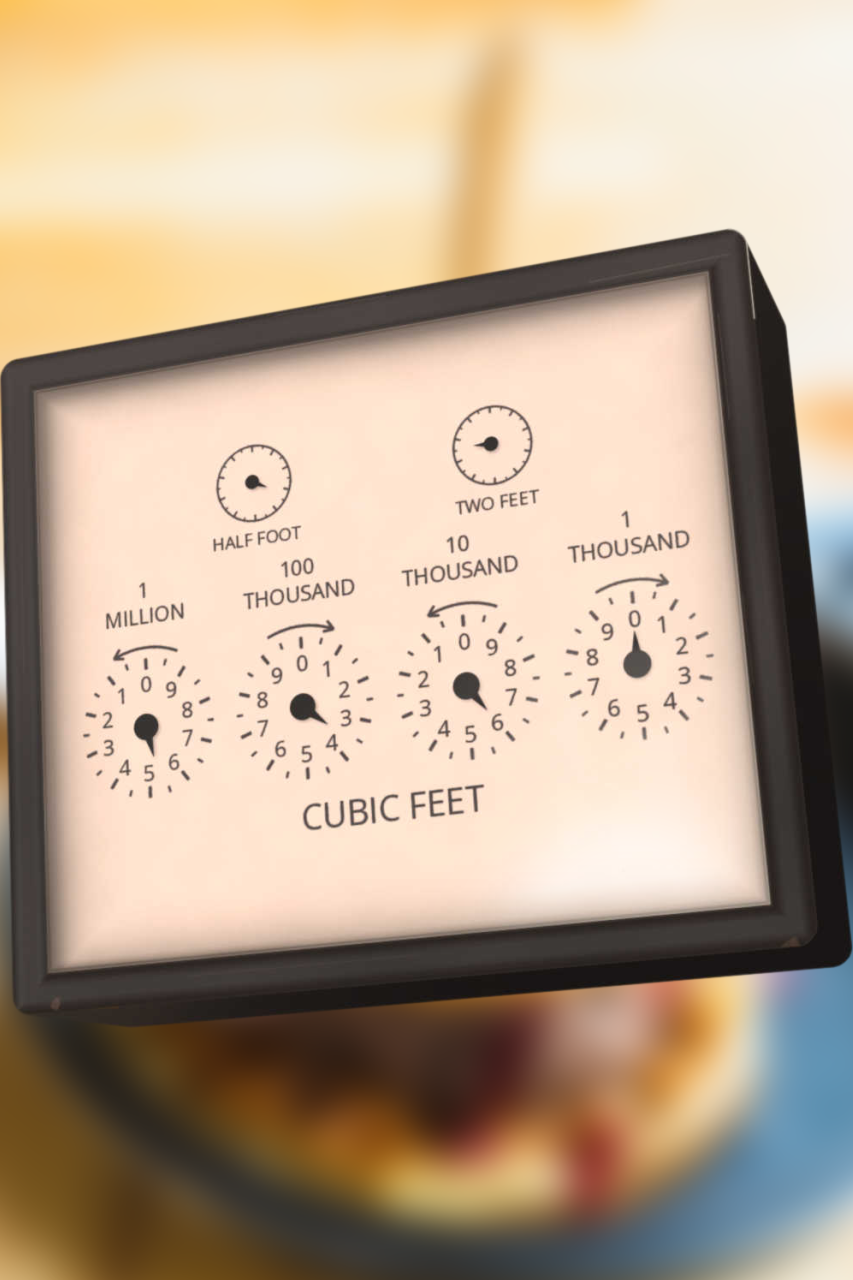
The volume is {"value": 536000, "unit": "ft³"}
